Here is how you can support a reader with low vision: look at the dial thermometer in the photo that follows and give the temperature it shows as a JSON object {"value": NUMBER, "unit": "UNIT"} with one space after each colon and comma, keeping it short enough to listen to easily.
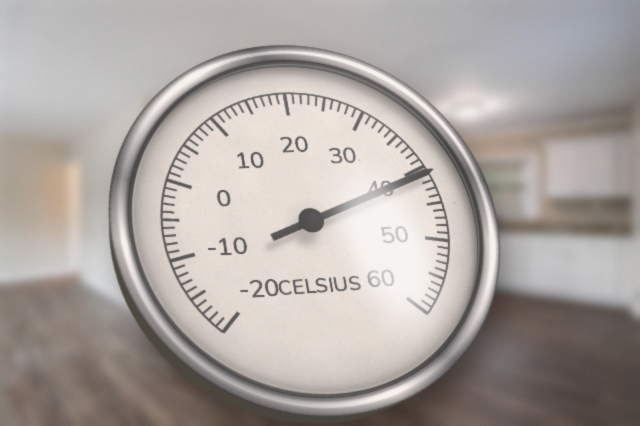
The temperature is {"value": 41, "unit": "°C"}
